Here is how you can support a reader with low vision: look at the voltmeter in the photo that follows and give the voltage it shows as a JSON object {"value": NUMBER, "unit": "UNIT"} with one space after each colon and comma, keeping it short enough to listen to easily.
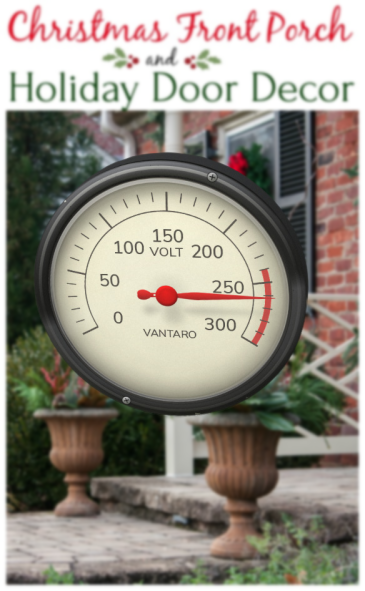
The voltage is {"value": 260, "unit": "V"}
